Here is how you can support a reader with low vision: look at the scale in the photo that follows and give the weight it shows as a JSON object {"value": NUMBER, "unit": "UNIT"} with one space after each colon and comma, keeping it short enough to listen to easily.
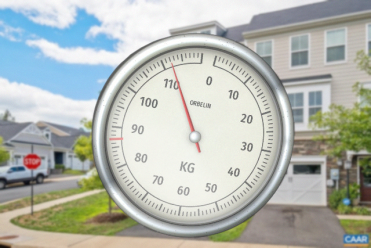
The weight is {"value": 112, "unit": "kg"}
